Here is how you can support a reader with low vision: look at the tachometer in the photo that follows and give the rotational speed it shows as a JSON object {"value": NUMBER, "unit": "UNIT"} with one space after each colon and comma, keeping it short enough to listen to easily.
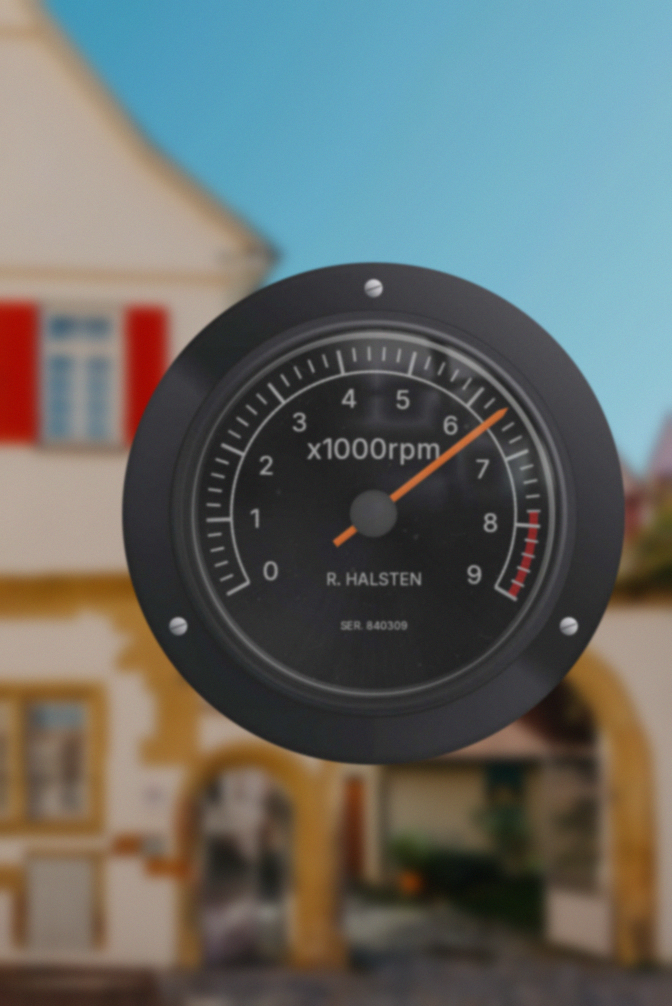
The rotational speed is {"value": 6400, "unit": "rpm"}
